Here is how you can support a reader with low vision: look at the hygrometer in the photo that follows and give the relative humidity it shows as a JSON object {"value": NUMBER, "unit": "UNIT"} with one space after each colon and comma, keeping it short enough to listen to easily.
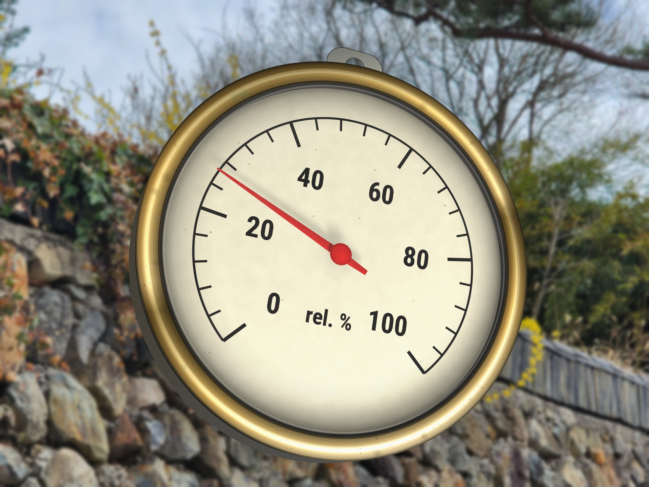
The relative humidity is {"value": 26, "unit": "%"}
